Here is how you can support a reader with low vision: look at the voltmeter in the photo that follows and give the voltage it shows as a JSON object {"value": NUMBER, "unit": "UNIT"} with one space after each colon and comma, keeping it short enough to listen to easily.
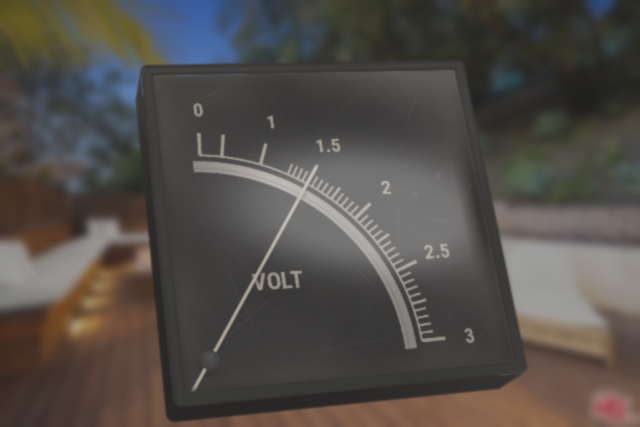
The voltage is {"value": 1.5, "unit": "V"}
